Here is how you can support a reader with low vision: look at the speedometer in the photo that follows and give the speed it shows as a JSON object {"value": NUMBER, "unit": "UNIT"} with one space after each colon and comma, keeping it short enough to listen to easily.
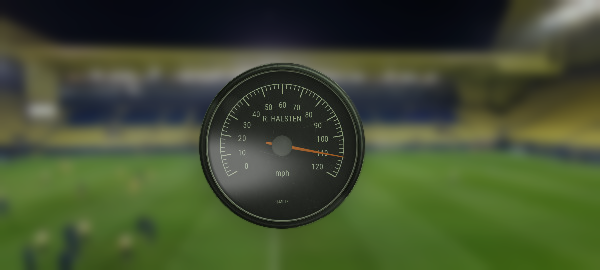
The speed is {"value": 110, "unit": "mph"}
